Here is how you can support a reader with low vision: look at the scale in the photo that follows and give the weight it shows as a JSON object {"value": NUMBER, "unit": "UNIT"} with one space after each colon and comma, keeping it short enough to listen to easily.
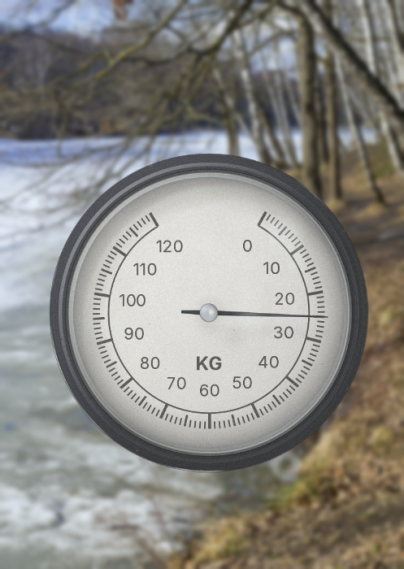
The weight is {"value": 25, "unit": "kg"}
